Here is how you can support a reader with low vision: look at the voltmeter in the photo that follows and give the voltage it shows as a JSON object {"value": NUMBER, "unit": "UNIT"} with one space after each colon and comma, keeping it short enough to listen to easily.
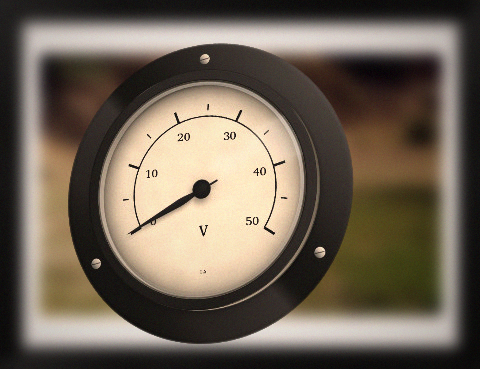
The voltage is {"value": 0, "unit": "V"}
